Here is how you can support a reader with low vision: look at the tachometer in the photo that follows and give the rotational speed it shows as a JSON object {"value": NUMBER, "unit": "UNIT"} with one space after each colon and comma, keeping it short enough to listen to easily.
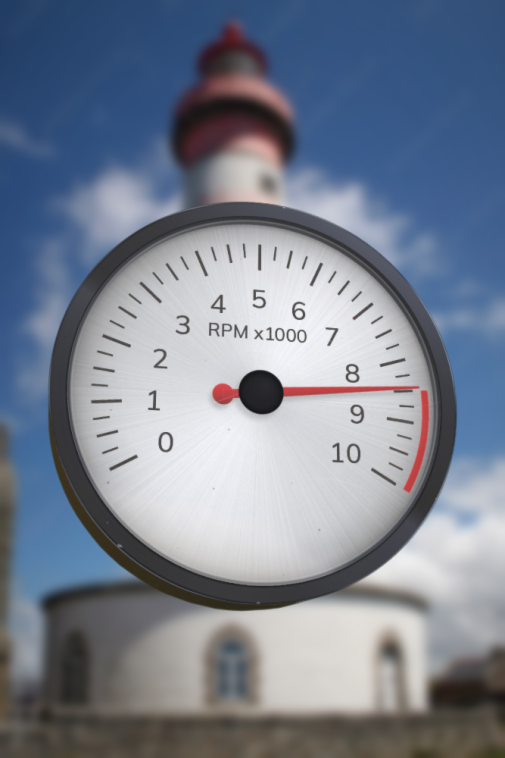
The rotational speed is {"value": 8500, "unit": "rpm"}
